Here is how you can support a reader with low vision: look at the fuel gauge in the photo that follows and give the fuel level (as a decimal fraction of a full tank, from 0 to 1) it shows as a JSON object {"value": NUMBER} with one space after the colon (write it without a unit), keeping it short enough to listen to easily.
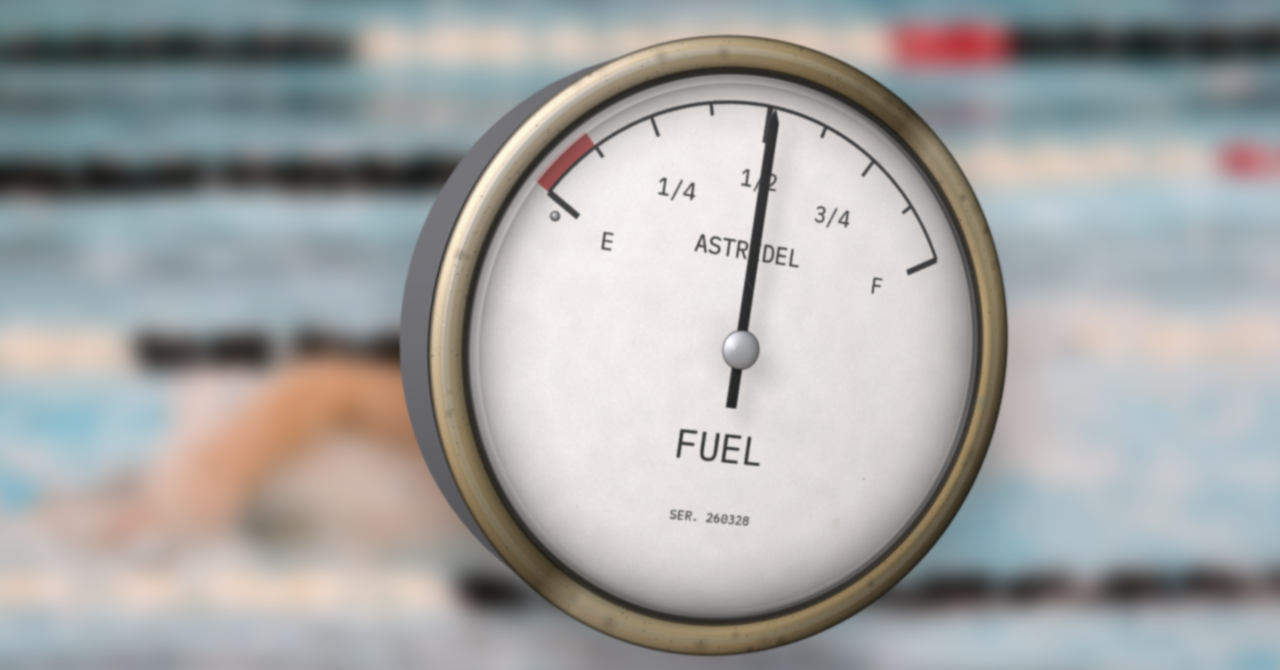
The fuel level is {"value": 0.5}
